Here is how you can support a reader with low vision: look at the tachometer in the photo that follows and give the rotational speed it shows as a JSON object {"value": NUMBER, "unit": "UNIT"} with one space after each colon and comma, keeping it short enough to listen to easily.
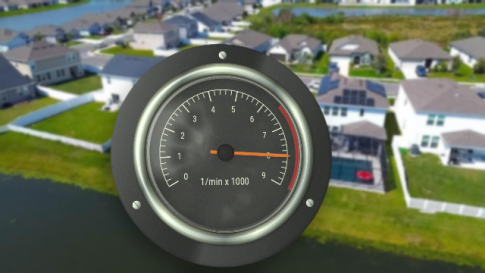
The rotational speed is {"value": 8000, "unit": "rpm"}
